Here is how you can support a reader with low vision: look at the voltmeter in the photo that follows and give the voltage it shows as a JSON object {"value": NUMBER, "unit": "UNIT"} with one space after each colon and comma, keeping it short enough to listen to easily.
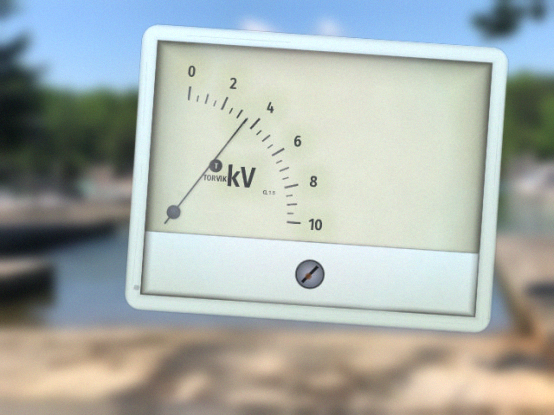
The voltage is {"value": 3.5, "unit": "kV"}
